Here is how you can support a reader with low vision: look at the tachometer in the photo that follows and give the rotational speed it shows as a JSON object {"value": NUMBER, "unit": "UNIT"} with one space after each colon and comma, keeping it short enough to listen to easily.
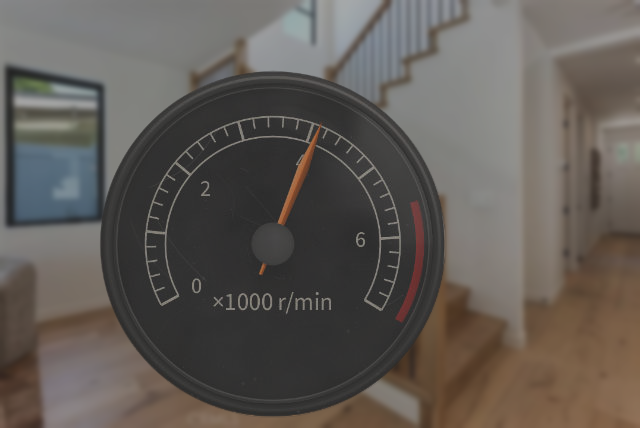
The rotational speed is {"value": 4100, "unit": "rpm"}
